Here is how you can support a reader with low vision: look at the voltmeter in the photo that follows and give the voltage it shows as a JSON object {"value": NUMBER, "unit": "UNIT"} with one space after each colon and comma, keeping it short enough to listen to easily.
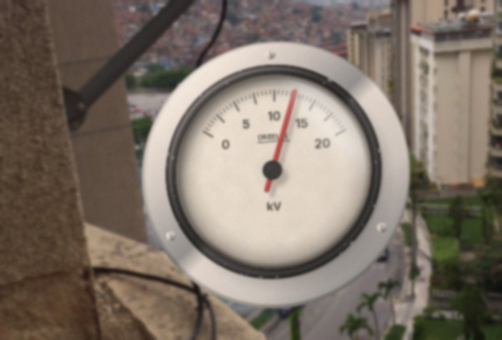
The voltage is {"value": 12.5, "unit": "kV"}
